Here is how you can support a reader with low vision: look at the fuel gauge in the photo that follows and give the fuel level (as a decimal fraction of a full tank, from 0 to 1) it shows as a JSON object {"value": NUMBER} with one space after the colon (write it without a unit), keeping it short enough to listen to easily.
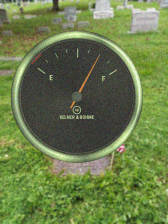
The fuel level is {"value": 0.75}
